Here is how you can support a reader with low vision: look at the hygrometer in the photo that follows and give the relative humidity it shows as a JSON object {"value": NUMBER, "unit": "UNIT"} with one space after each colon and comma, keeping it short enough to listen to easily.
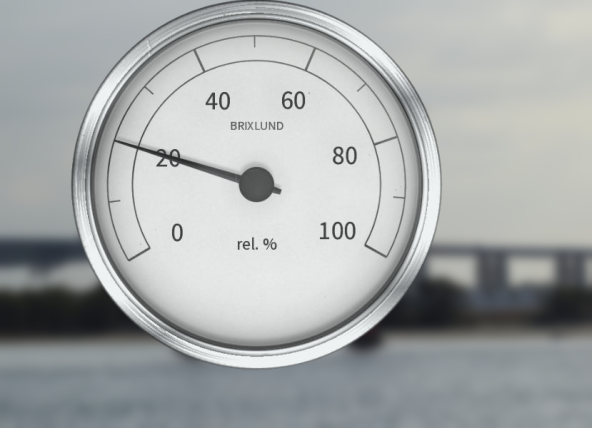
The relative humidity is {"value": 20, "unit": "%"}
